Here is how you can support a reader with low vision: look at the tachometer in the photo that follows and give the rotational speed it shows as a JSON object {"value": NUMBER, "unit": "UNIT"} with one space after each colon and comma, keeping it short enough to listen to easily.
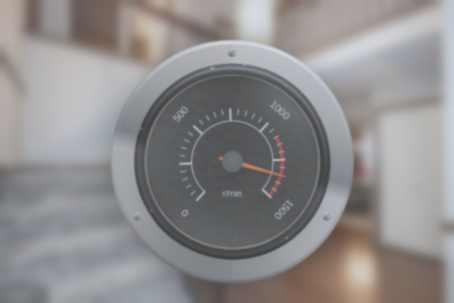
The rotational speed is {"value": 1350, "unit": "rpm"}
